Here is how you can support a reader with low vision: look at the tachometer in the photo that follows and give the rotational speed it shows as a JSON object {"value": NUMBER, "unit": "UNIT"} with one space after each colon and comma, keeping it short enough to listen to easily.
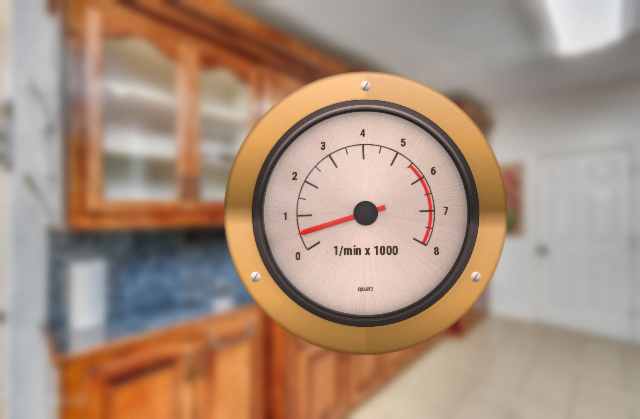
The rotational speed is {"value": 500, "unit": "rpm"}
